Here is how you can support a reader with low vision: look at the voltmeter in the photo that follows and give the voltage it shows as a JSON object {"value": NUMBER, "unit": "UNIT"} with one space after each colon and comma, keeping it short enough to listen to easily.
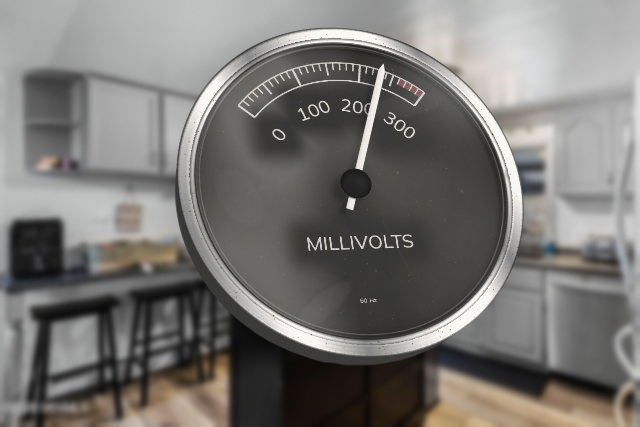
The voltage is {"value": 230, "unit": "mV"}
